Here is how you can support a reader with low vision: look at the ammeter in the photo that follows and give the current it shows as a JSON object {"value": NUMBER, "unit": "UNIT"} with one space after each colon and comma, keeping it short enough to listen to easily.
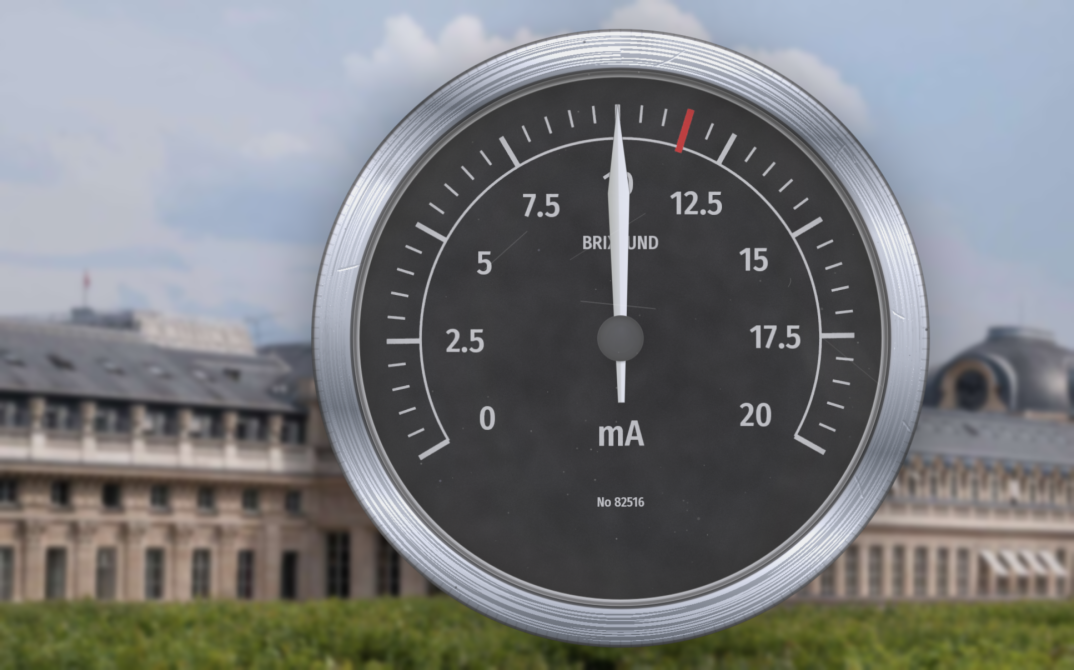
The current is {"value": 10, "unit": "mA"}
